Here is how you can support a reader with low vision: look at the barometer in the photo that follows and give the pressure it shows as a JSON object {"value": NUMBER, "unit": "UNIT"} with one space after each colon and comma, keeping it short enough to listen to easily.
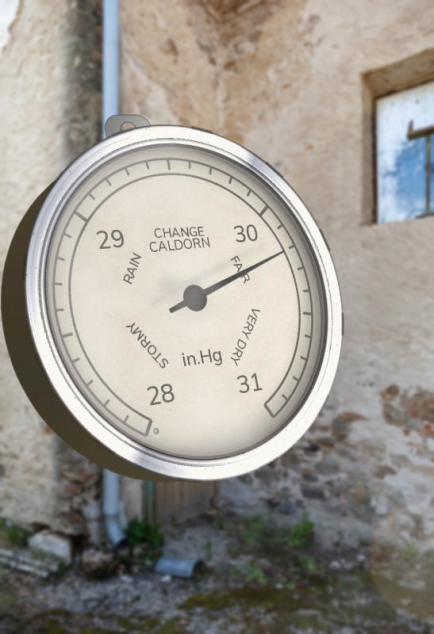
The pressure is {"value": 30.2, "unit": "inHg"}
